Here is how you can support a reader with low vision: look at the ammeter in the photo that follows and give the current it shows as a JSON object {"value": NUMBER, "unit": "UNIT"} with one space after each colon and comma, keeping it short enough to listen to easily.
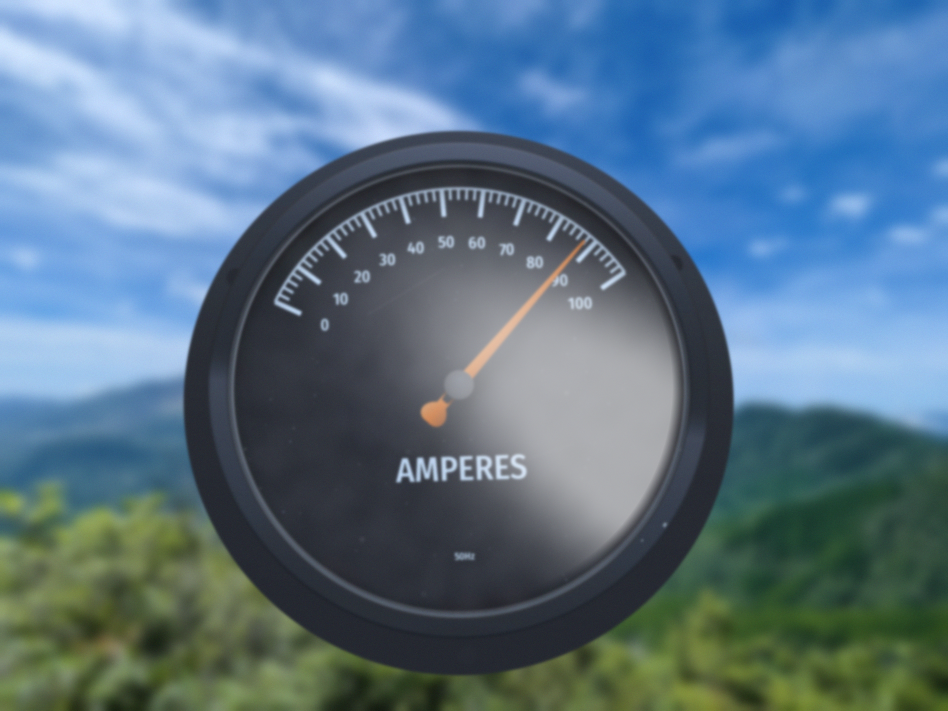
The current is {"value": 88, "unit": "A"}
